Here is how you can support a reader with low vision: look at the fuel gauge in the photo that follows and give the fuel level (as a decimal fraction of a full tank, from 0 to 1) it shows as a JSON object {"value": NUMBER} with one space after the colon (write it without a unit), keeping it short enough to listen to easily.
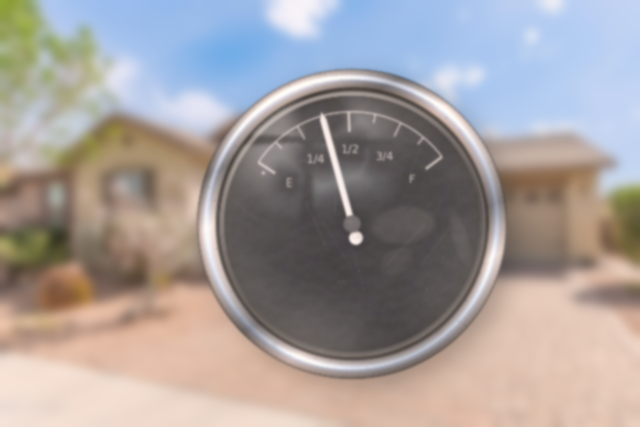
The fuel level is {"value": 0.375}
